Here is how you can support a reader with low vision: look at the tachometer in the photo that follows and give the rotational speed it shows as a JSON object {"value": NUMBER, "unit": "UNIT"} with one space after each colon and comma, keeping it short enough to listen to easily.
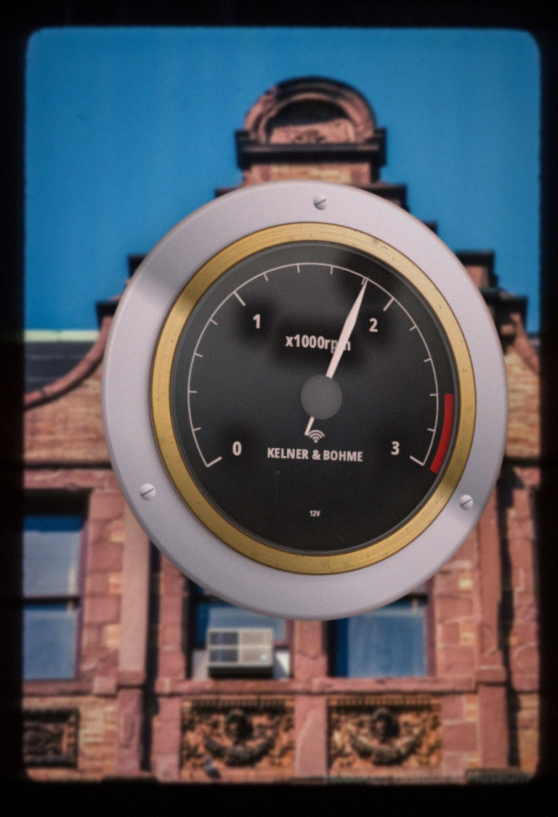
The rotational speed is {"value": 1800, "unit": "rpm"}
